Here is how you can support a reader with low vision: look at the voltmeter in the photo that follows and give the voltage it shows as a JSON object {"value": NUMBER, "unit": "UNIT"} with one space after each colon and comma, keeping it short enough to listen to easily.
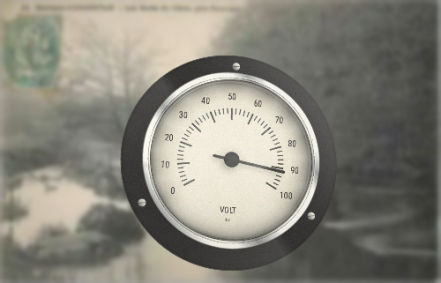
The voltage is {"value": 92, "unit": "V"}
